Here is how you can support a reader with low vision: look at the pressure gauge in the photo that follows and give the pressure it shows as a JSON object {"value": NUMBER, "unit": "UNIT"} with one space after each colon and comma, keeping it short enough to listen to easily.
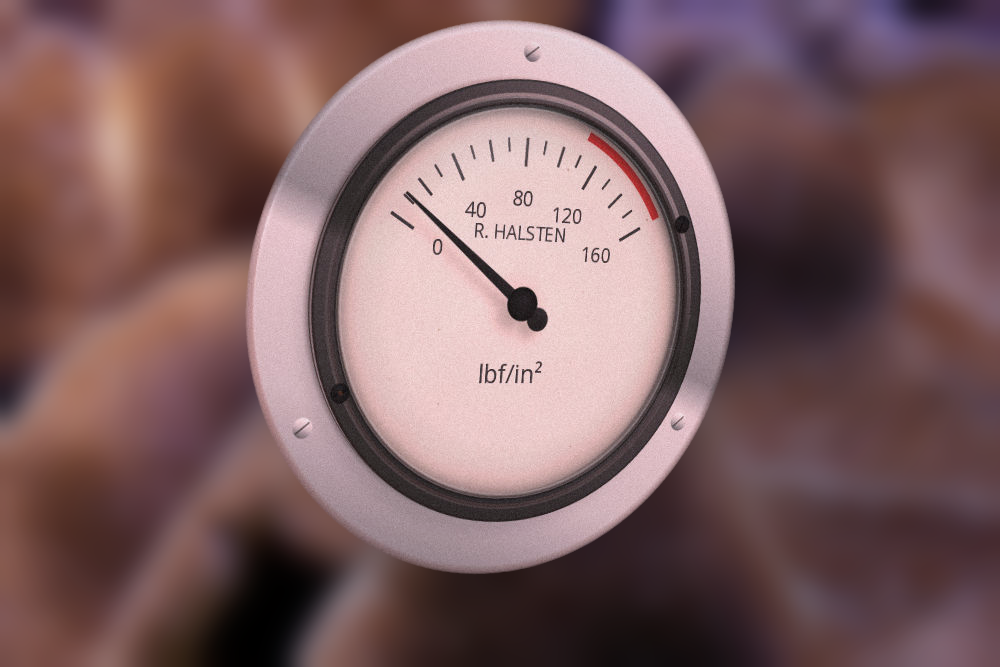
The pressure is {"value": 10, "unit": "psi"}
